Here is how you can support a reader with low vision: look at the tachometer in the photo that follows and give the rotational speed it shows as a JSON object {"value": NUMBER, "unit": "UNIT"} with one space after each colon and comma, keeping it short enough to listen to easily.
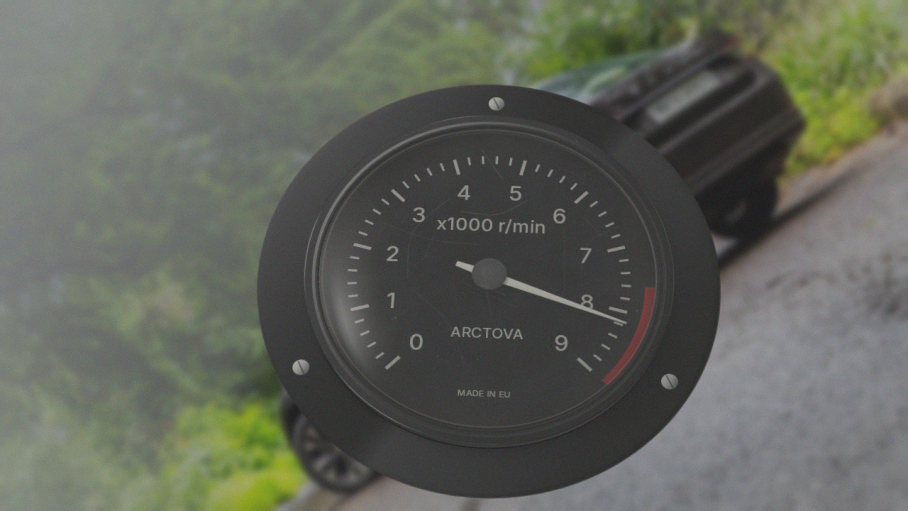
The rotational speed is {"value": 8200, "unit": "rpm"}
